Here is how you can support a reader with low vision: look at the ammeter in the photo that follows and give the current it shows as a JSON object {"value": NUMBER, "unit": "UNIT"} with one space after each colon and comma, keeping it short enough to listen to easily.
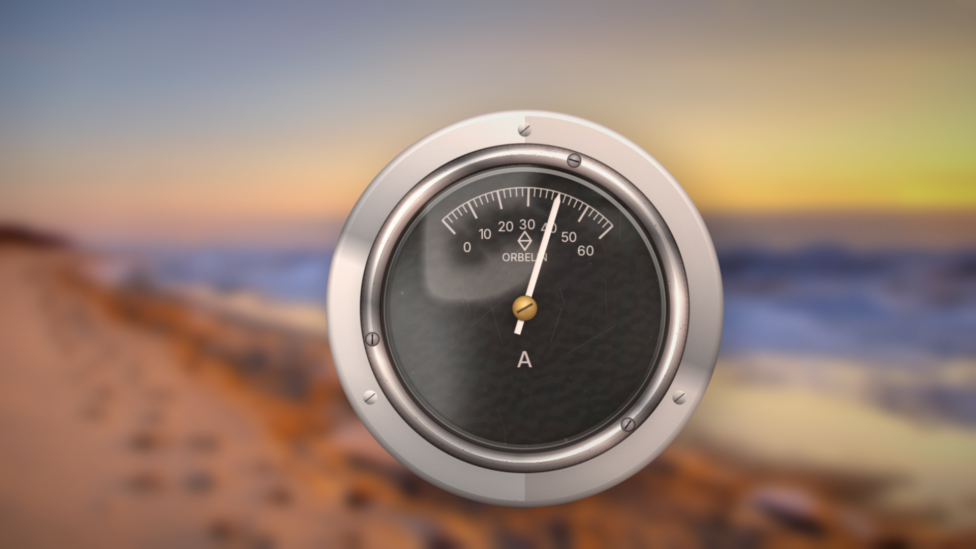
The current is {"value": 40, "unit": "A"}
